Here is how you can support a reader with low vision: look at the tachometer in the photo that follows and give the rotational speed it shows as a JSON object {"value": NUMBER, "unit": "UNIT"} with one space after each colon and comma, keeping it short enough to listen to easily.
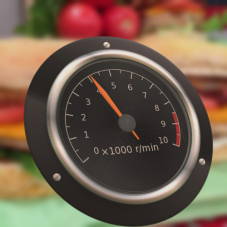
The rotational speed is {"value": 4000, "unit": "rpm"}
